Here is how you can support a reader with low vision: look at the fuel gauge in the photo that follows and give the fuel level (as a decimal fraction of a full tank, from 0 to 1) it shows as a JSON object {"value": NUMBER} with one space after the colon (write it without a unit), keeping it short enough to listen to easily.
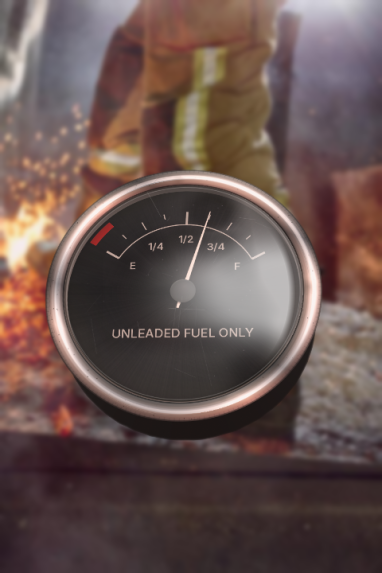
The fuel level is {"value": 0.625}
